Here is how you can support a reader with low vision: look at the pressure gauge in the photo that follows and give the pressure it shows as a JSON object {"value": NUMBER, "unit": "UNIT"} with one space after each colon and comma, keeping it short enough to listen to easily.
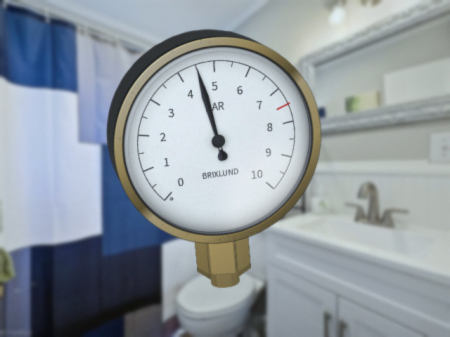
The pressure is {"value": 4.5, "unit": "bar"}
